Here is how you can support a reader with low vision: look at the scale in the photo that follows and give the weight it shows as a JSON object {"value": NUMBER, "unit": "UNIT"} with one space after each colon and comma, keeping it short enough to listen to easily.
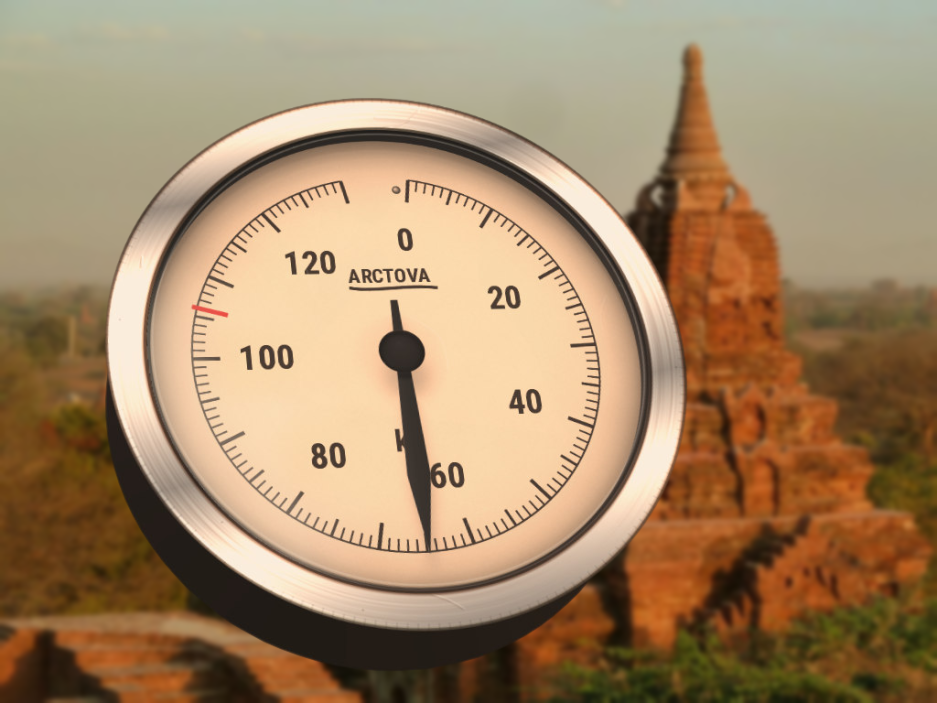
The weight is {"value": 65, "unit": "kg"}
